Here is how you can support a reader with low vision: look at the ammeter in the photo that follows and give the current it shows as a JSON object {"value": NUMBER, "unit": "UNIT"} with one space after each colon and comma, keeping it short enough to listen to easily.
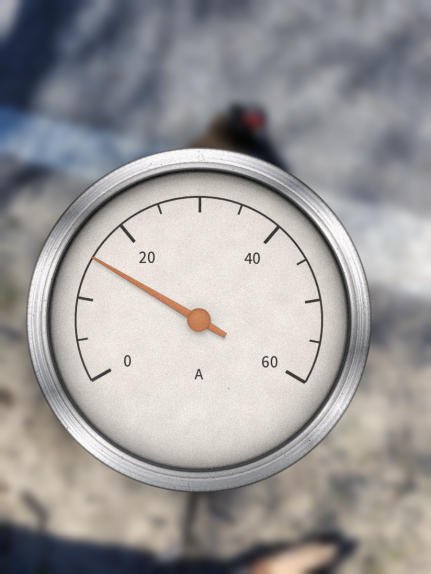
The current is {"value": 15, "unit": "A"}
